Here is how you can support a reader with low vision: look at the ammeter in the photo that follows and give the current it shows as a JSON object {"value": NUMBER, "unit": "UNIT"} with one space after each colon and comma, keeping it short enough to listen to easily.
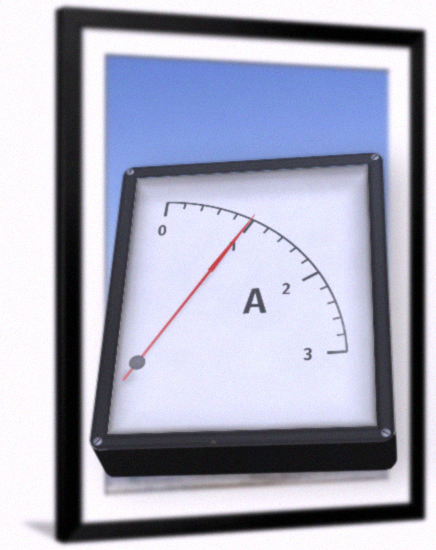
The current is {"value": 1, "unit": "A"}
